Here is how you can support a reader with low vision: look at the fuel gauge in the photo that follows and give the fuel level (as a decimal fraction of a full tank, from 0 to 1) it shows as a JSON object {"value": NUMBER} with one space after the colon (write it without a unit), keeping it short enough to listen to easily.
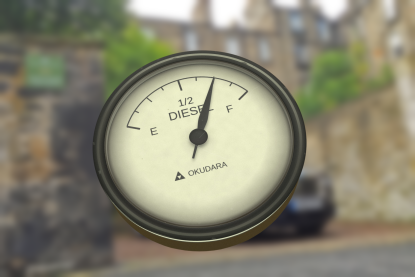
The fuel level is {"value": 0.75}
